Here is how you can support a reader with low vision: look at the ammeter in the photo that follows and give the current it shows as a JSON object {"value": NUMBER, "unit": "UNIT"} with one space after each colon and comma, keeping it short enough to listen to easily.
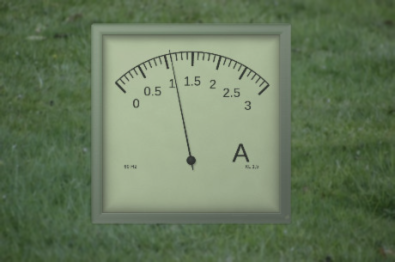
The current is {"value": 1.1, "unit": "A"}
